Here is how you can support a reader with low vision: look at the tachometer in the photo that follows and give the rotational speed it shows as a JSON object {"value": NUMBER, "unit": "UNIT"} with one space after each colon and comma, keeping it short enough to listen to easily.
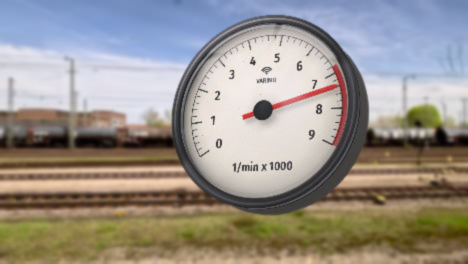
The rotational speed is {"value": 7400, "unit": "rpm"}
